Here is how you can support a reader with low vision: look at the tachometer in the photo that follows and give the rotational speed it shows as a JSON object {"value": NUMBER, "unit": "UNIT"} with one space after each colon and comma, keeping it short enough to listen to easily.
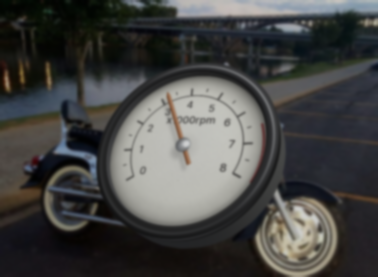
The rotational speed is {"value": 3250, "unit": "rpm"}
